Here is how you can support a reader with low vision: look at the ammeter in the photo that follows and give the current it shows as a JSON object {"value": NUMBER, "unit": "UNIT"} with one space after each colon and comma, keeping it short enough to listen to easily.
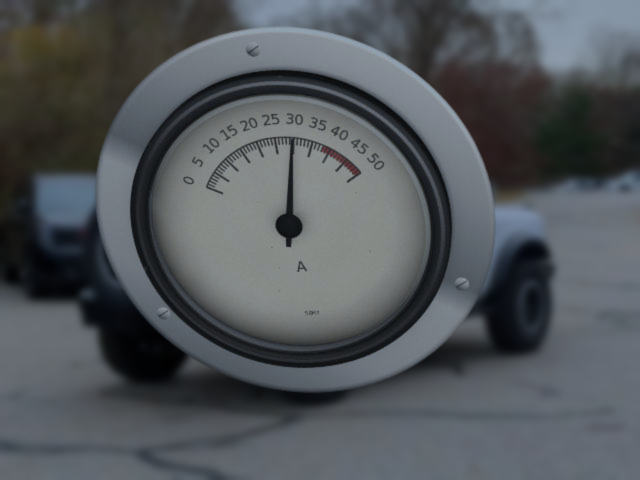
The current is {"value": 30, "unit": "A"}
